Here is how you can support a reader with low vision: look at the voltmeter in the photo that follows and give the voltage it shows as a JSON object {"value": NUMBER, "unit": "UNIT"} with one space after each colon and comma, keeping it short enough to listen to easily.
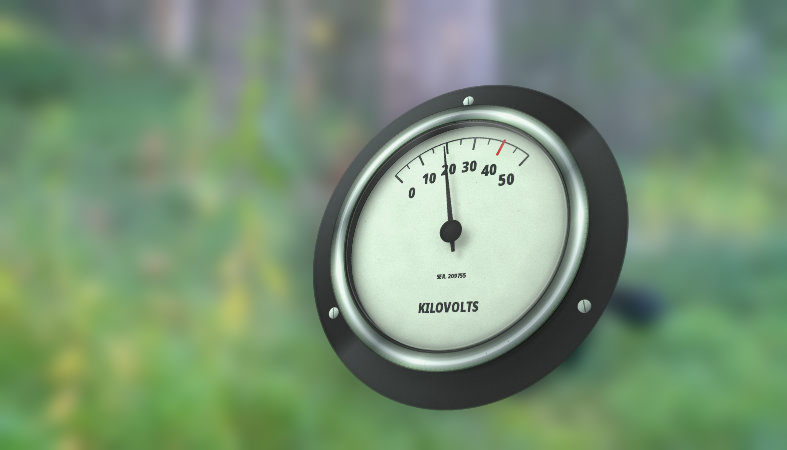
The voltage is {"value": 20, "unit": "kV"}
